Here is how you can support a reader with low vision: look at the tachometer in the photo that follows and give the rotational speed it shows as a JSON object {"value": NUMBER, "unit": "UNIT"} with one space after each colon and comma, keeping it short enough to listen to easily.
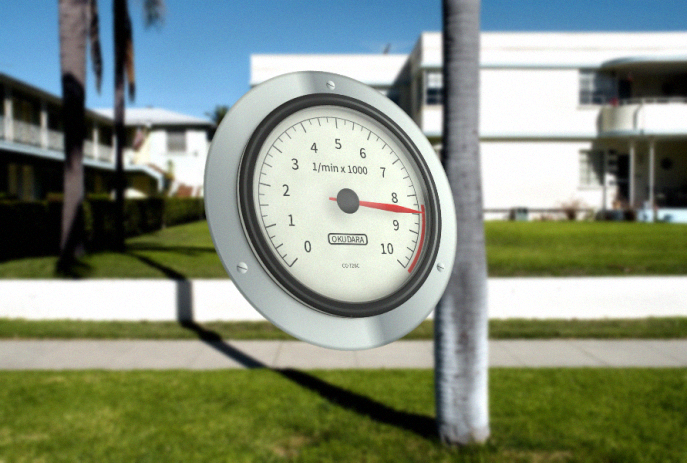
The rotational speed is {"value": 8500, "unit": "rpm"}
